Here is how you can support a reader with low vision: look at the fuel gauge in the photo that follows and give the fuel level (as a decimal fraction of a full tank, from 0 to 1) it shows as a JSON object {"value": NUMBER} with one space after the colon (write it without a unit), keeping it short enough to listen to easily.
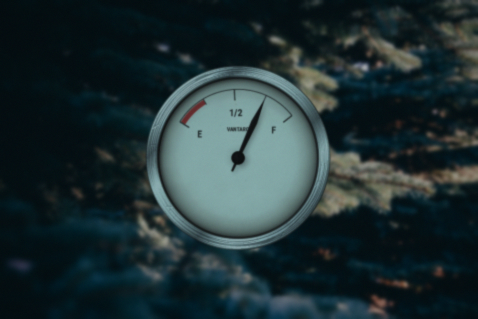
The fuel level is {"value": 0.75}
